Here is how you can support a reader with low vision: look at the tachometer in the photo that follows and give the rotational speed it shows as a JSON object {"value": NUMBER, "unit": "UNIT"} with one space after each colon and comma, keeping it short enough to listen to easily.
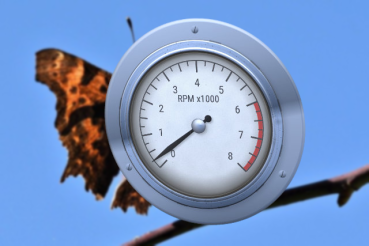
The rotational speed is {"value": 250, "unit": "rpm"}
